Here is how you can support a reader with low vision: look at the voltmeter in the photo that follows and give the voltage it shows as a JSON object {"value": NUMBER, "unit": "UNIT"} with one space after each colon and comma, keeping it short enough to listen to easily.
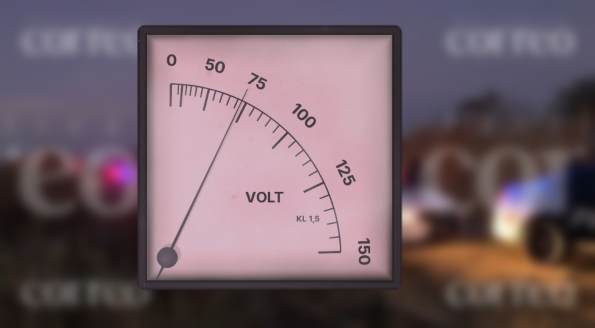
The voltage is {"value": 72.5, "unit": "V"}
